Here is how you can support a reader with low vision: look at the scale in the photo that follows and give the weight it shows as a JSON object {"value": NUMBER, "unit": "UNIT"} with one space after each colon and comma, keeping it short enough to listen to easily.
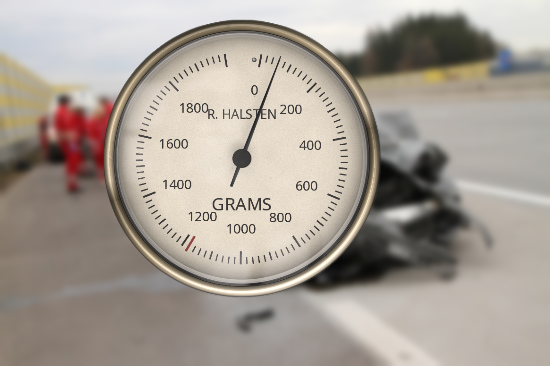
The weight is {"value": 60, "unit": "g"}
